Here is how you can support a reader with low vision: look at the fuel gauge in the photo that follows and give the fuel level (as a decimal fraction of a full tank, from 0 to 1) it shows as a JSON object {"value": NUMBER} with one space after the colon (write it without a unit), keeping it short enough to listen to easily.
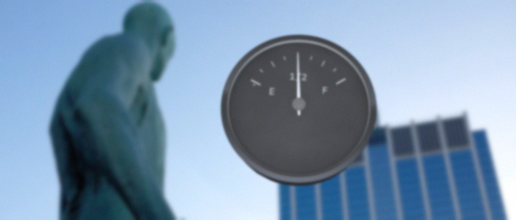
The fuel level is {"value": 0.5}
